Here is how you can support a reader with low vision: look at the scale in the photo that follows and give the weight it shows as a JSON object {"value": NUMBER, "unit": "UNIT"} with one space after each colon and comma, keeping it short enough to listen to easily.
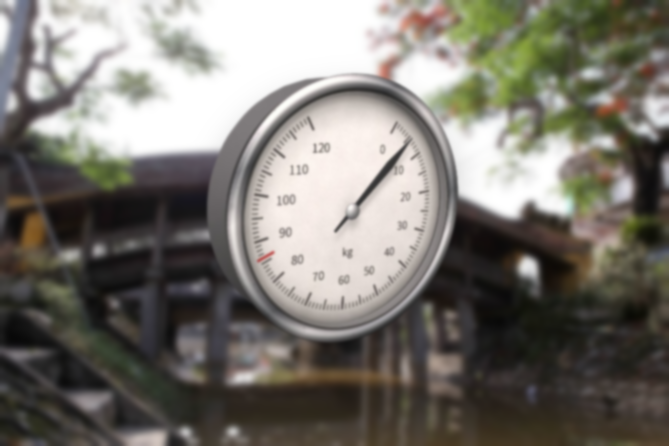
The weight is {"value": 5, "unit": "kg"}
